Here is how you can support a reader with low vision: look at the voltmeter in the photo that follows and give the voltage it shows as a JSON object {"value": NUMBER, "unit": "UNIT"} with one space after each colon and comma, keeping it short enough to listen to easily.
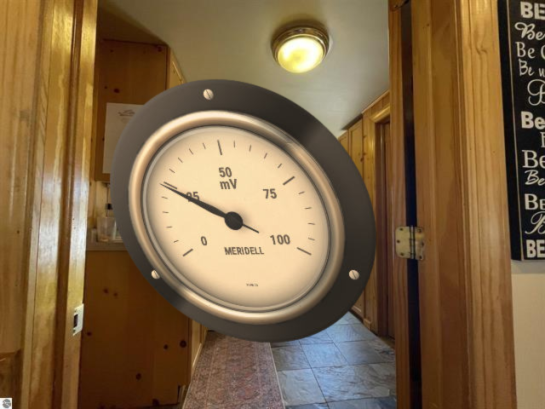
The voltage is {"value": 25, "unit": "mV"}
